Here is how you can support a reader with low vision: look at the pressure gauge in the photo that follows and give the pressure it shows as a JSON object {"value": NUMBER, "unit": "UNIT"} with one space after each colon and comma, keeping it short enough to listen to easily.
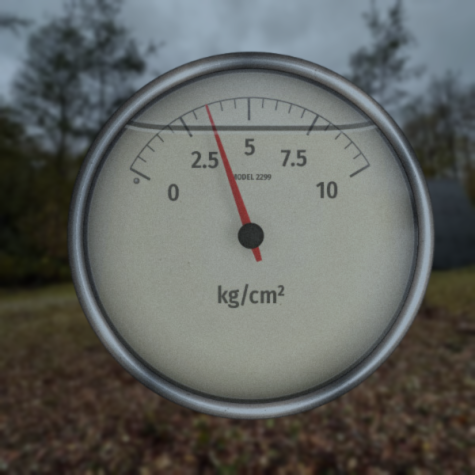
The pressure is {"value": 3.5, "unit": "kg/cm²"}
